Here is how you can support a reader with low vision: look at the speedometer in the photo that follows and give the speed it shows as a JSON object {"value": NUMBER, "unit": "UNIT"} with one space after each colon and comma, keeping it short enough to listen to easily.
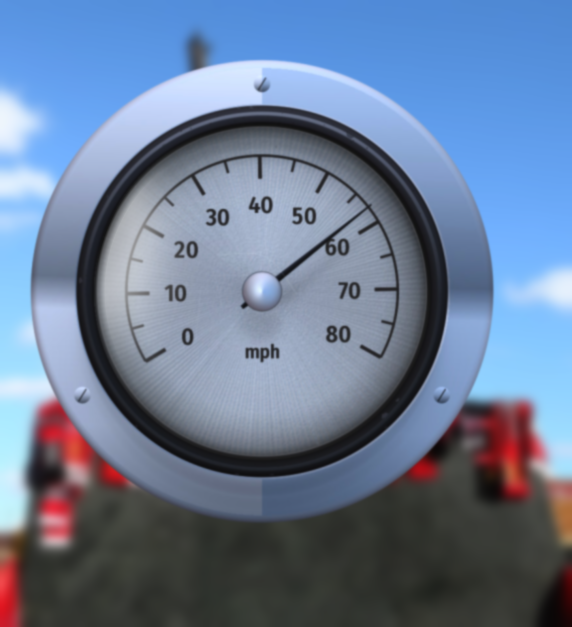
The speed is {"value": 57.5, "unit": "mph"}
